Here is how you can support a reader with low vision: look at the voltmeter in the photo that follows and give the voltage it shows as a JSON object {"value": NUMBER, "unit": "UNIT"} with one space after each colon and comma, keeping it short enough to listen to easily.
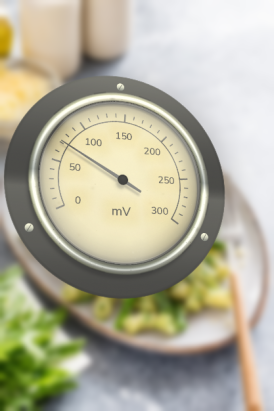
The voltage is {"value": 70, "unit": "mV"}
